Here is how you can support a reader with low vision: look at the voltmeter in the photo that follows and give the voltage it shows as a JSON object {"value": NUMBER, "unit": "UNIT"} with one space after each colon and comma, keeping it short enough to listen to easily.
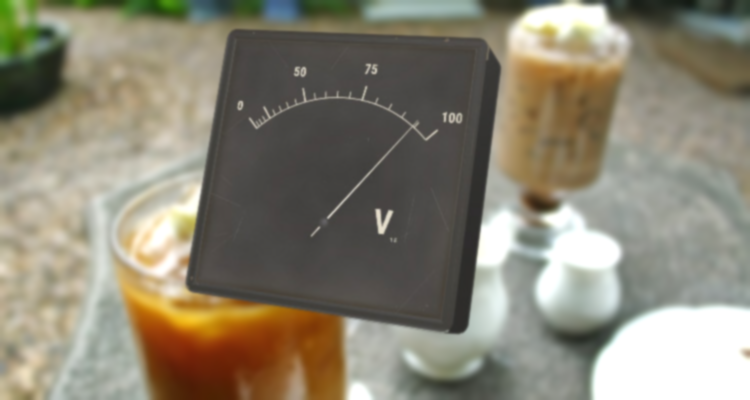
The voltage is {"value": 95, "unit": "V"}
